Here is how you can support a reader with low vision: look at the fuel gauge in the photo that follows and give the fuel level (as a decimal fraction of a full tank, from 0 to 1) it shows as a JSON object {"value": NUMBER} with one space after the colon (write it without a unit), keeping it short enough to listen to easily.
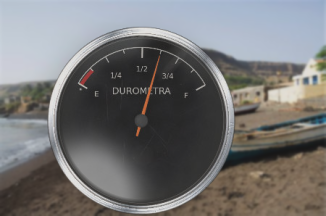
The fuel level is {"value": 0.625}
